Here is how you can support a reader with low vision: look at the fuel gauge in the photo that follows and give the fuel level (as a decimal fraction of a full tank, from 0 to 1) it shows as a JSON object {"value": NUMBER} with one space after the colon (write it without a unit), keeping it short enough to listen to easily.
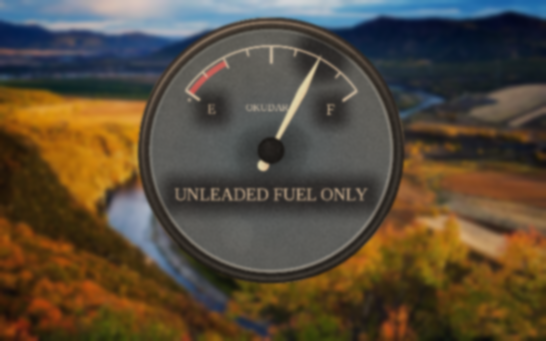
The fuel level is {"value": 0.75}
